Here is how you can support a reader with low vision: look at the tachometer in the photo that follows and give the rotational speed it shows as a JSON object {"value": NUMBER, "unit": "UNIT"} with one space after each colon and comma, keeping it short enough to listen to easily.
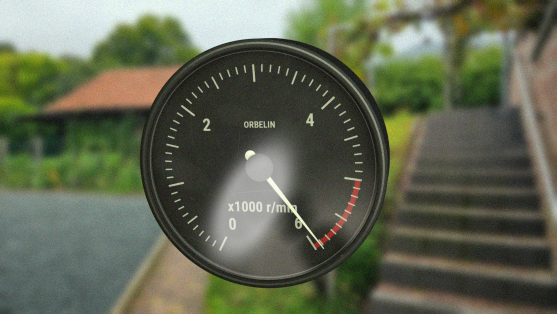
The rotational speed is {"value": 5900, "unit": "rpm"}
